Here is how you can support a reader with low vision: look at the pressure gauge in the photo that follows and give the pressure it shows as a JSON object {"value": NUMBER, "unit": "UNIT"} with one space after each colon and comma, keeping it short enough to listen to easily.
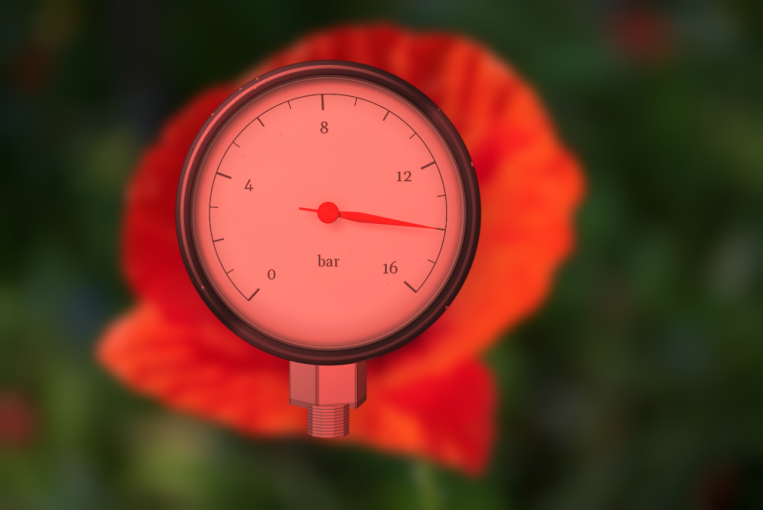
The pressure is {"value": 14, "unit": "bar"}
